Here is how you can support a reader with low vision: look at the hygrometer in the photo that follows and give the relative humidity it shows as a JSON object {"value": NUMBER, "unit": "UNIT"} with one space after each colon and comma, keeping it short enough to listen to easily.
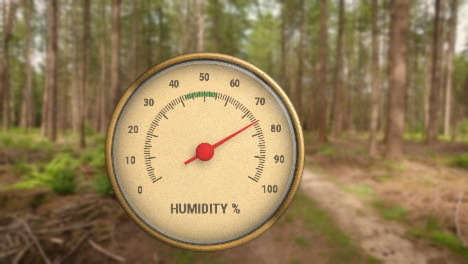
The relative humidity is {"value": 75, "unit": "%"}
